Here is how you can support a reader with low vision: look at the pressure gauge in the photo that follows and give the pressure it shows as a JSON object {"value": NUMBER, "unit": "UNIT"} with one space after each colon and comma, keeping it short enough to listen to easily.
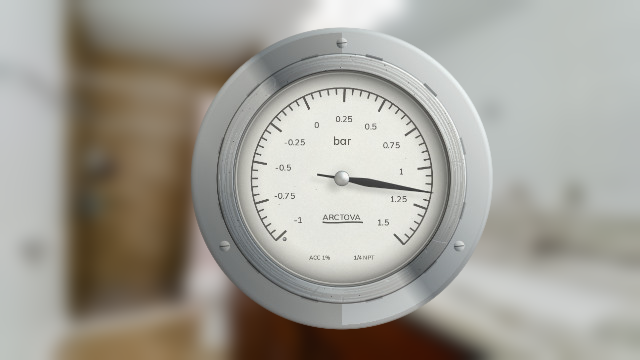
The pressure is {"value": 1.15, "unit": "bar"}
